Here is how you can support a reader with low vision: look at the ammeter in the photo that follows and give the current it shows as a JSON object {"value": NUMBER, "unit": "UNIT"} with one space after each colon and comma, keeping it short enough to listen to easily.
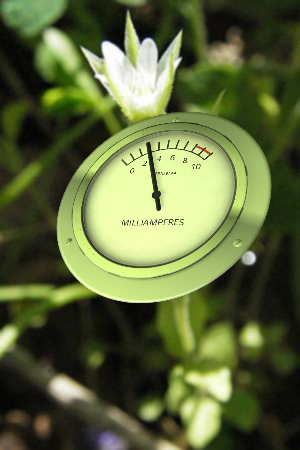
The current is {"value": 3, "unit": "mA"}
